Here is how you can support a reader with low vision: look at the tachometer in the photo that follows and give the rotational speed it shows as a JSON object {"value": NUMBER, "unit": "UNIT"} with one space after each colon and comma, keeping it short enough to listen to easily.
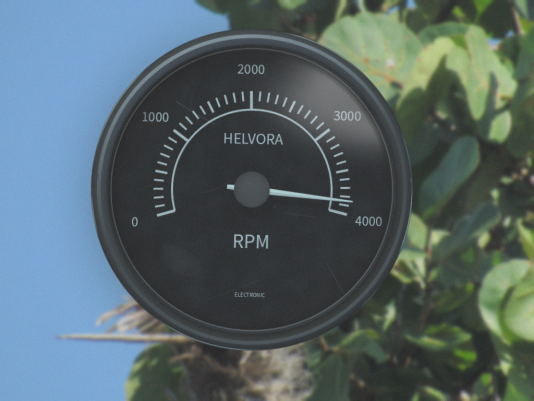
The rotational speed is {"value": 3850, "unit": "rpm"}
